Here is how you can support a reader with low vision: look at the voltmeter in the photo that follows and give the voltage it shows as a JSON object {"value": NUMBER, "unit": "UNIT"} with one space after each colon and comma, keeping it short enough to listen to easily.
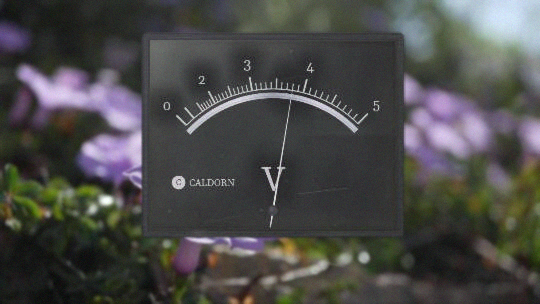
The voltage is {"value": 3.8, "unit": "V"}
